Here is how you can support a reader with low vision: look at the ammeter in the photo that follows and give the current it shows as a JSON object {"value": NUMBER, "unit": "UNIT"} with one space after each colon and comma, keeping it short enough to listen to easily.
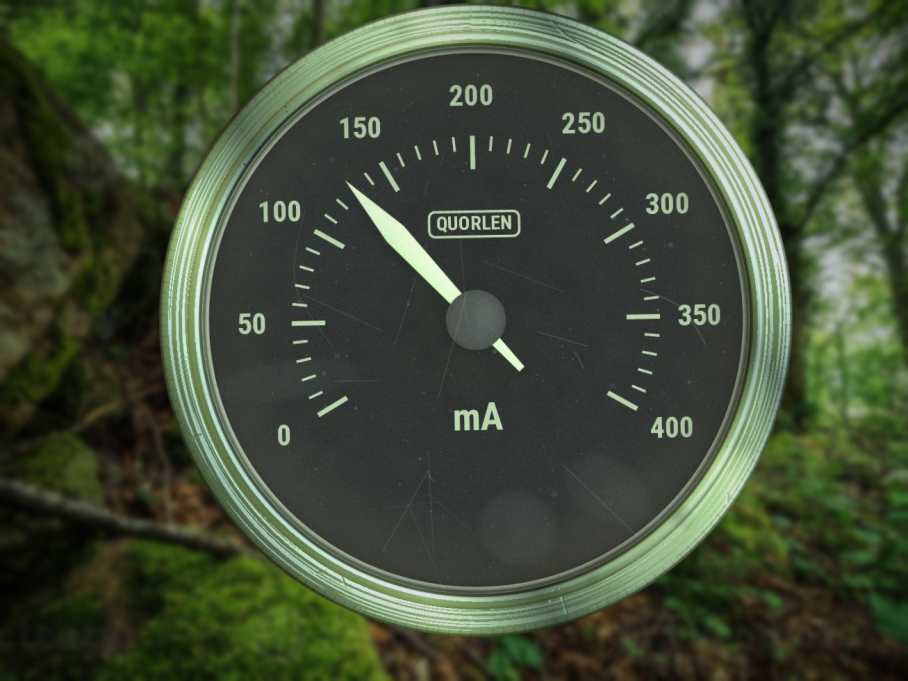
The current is {"value": 130, "unit": "mA"}
